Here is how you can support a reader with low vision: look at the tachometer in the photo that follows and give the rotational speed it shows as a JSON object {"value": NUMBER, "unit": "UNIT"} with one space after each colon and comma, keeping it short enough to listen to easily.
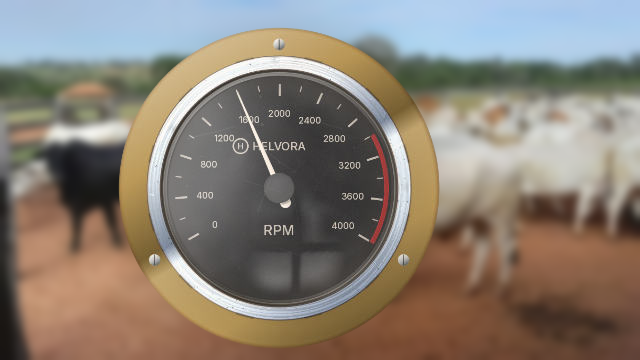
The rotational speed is {"value": 1600, "unit": "rpm"}
